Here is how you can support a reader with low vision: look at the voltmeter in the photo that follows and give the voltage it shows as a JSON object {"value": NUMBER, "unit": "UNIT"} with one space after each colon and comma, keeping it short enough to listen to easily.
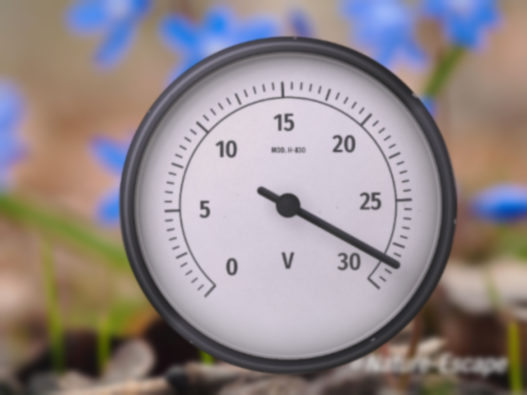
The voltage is {"value": 28.5, "unit": "V"}
